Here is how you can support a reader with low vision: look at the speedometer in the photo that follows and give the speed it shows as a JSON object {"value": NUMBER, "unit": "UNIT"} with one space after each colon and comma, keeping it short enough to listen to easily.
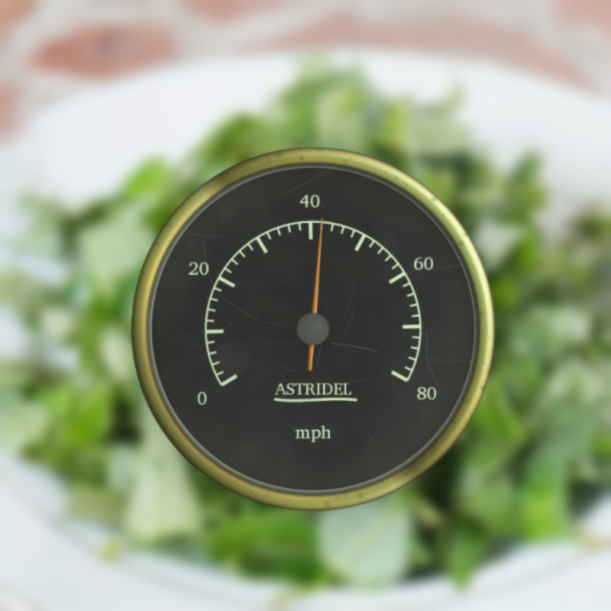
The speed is {"value": 42, "unit": "mph"}
